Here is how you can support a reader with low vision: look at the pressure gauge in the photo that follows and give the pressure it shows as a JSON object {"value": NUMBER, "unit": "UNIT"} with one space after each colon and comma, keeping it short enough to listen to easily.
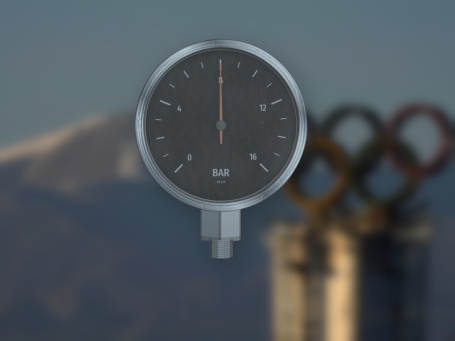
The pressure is {"value": 8, "unit": "bar"}
